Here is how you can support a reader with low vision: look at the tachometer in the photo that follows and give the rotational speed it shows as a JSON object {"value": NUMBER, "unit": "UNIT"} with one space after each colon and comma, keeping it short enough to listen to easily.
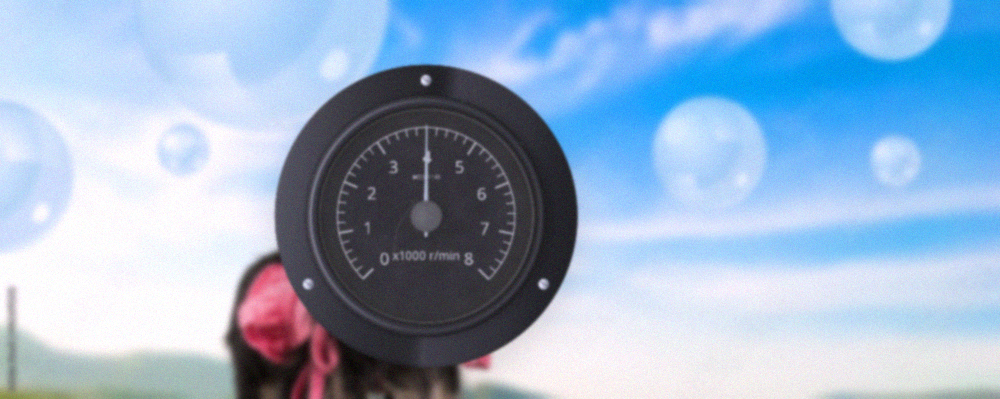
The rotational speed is {"value": 4000, "unit": "rpm"}
